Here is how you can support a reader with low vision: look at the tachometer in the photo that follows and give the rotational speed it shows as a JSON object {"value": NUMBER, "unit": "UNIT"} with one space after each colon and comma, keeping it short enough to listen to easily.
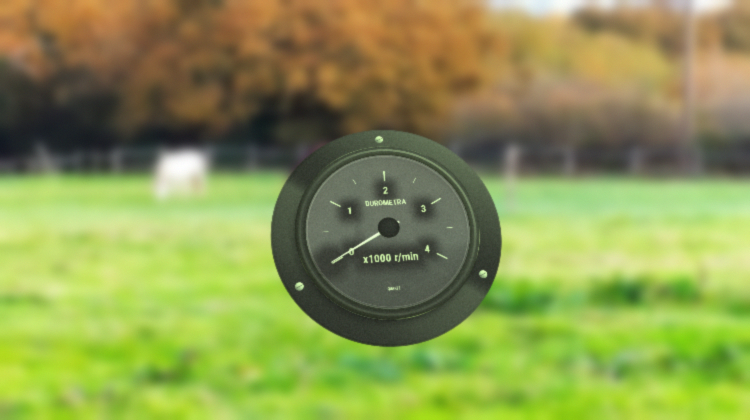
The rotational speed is {"value": 0, "unit": "rpm"}
